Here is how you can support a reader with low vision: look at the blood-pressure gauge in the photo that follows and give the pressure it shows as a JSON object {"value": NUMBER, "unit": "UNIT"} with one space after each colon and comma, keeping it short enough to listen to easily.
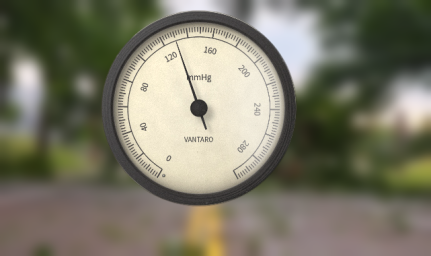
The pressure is {"value": 130, "unit": "mmHg"}
